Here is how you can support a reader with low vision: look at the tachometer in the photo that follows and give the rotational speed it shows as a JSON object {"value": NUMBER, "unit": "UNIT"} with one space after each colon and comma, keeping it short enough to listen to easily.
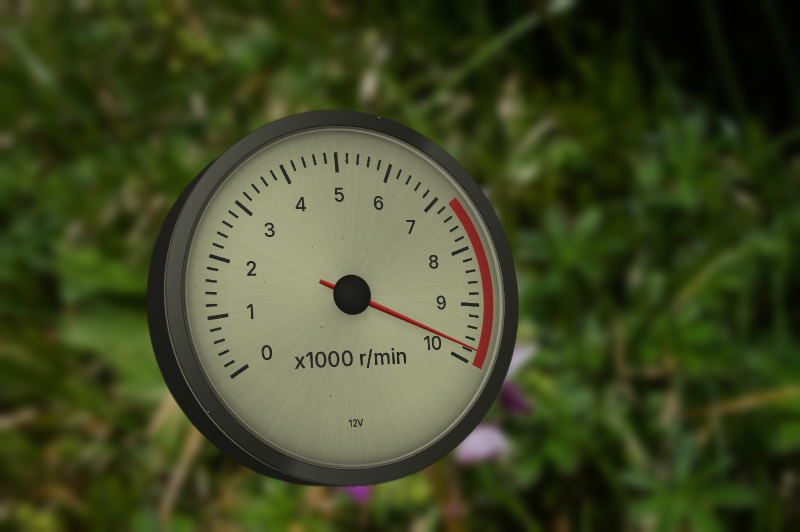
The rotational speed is {"value": 9800, "unit": "rpm"}
